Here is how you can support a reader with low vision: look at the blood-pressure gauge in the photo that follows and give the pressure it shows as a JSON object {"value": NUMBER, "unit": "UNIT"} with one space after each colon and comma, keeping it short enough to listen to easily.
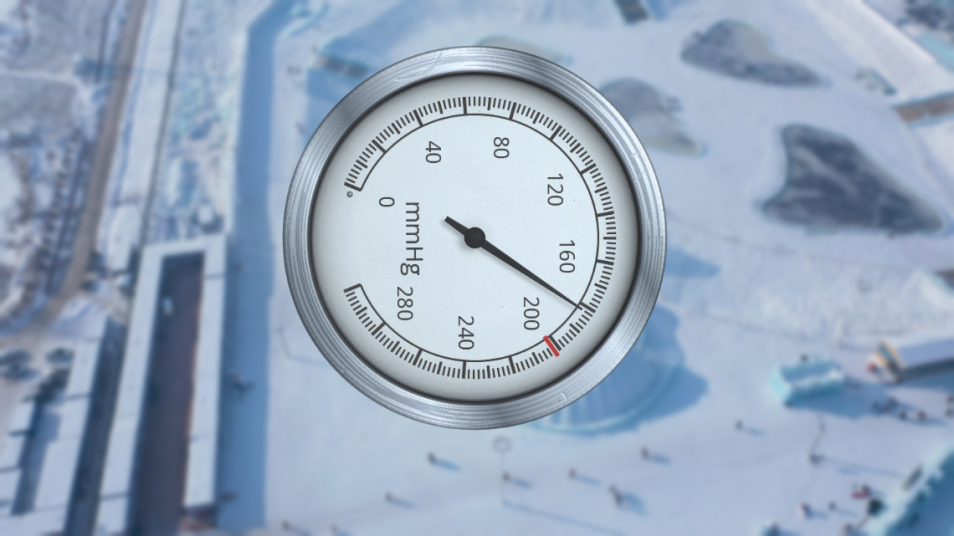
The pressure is {"value": 182, "unit": "mmHg"}
